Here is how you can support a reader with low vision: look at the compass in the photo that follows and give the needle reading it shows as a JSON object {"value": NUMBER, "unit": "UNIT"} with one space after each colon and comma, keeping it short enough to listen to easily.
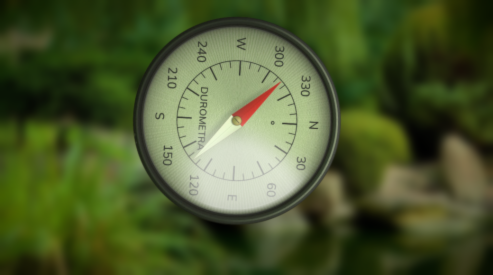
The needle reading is {"value": 315, "unit": "°"}
